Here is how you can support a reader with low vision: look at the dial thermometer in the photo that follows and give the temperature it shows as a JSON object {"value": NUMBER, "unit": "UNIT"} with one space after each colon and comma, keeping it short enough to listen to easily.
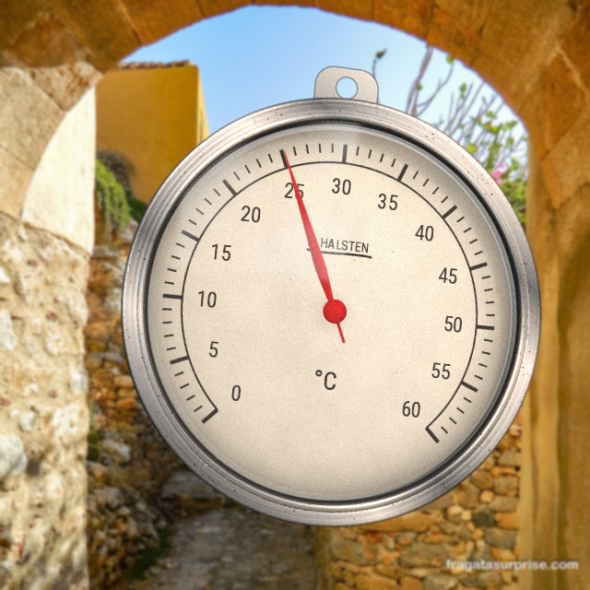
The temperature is {"value": 25, "unit": "°C"}
